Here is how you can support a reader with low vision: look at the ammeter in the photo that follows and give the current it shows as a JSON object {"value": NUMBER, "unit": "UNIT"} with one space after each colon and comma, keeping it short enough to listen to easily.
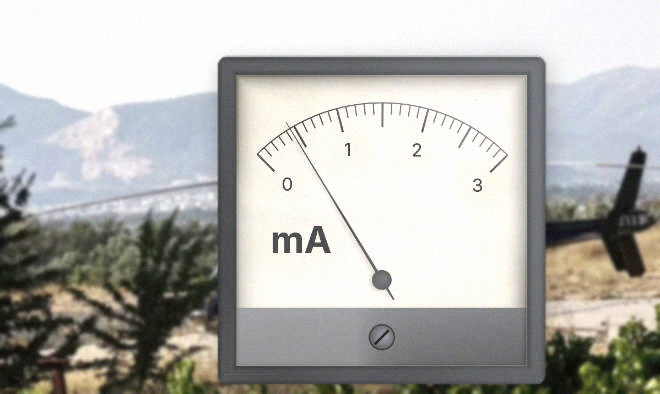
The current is {"value": 0.45, "unit": "mA"}
